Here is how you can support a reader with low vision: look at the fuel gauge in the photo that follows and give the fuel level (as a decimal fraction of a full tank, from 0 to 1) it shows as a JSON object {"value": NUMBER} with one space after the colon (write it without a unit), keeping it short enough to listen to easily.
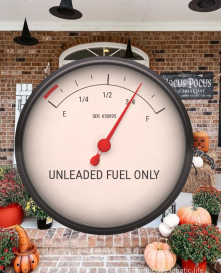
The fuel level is {"value": 0.75}
